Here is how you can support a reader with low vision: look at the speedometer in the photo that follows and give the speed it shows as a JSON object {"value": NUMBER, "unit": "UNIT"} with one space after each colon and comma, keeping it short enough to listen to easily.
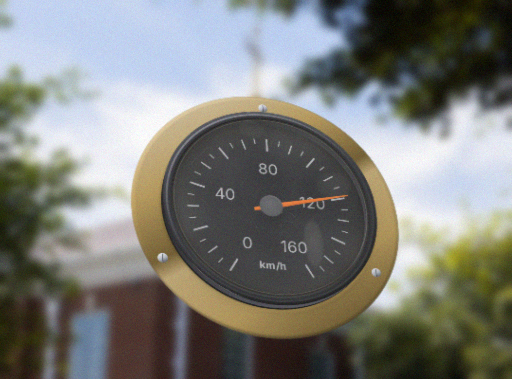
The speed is {"value": 120, "unit": "km/h"}
